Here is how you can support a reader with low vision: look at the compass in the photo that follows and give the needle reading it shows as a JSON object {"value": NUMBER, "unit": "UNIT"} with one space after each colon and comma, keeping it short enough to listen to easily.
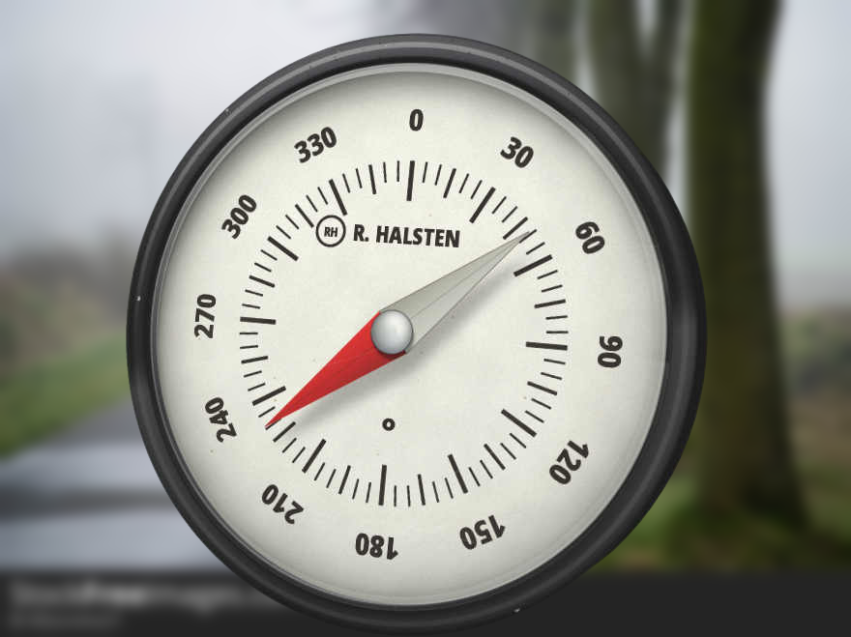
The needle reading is {"value": 230, "unit": "°"}
